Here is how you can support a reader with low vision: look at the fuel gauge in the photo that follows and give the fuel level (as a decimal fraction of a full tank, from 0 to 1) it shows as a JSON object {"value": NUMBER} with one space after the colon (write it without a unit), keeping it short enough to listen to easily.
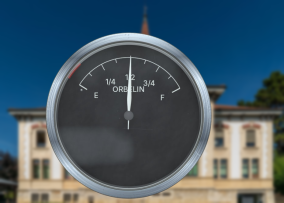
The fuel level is {"value": 0.5}
